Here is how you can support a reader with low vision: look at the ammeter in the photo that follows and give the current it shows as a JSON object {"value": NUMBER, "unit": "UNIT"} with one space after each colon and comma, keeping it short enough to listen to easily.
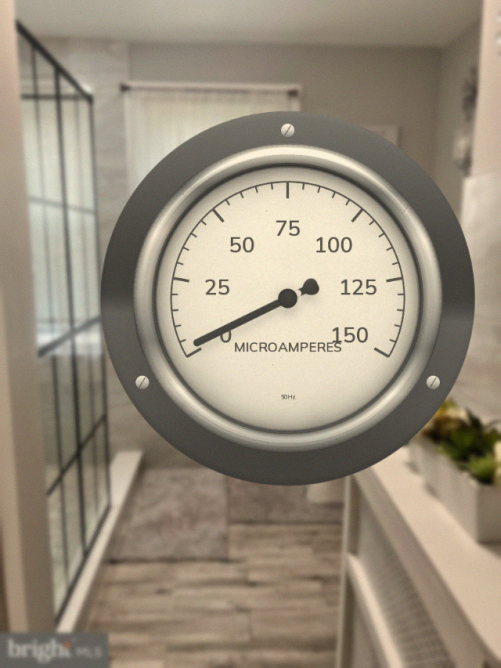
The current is {"value": 2.5, "unit": "µA"}
